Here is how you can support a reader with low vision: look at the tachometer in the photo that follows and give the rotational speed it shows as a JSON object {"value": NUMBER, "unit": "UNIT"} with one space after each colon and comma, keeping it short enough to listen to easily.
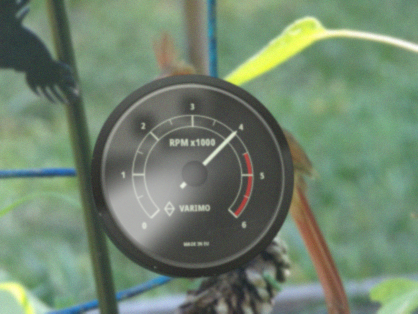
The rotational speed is {"value": 4000, "unit": "rpm"}
